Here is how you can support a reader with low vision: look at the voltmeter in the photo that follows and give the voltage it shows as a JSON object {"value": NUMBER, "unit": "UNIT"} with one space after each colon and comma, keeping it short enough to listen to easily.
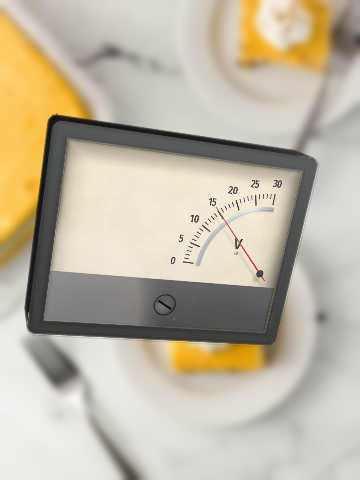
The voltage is {"value": 15, "unit": "V"}
